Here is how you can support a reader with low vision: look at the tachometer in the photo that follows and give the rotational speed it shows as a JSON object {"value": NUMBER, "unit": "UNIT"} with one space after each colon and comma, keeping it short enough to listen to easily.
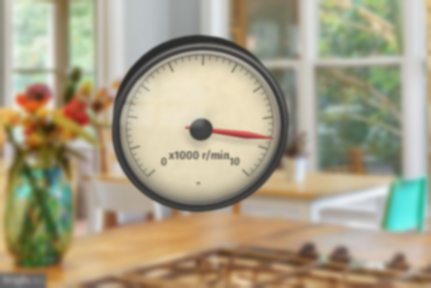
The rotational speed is {"value": 8600, "unit": "rpm"}
